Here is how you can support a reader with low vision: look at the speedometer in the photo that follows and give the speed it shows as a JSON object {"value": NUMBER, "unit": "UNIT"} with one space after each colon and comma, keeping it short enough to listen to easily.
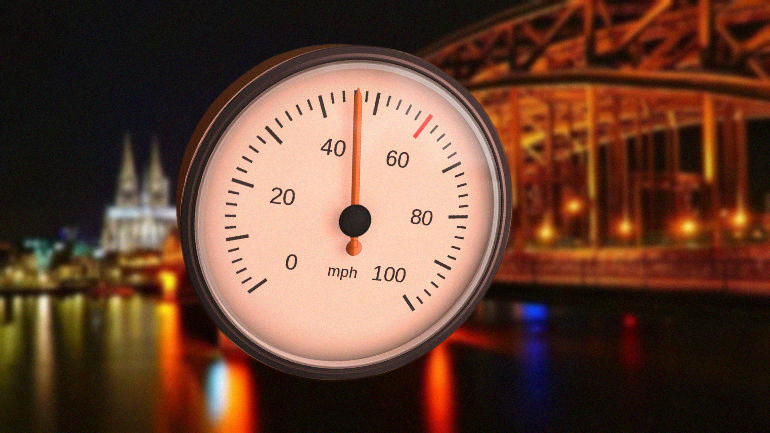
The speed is {"value": 46, "unit": "mph"}
